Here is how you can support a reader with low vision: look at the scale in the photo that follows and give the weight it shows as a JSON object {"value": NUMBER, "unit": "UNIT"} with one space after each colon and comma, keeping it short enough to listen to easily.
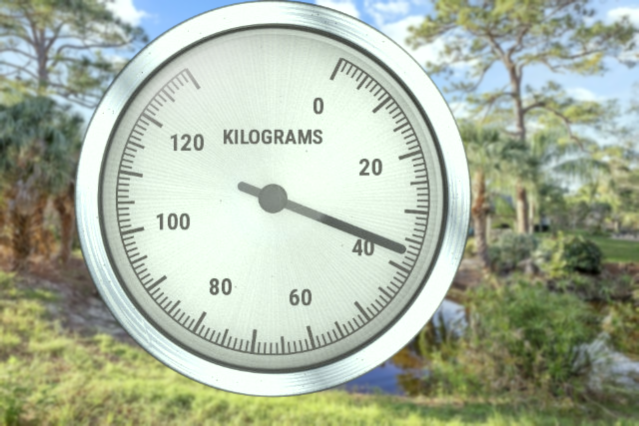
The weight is {"value": 37, "unit": "kg"}
